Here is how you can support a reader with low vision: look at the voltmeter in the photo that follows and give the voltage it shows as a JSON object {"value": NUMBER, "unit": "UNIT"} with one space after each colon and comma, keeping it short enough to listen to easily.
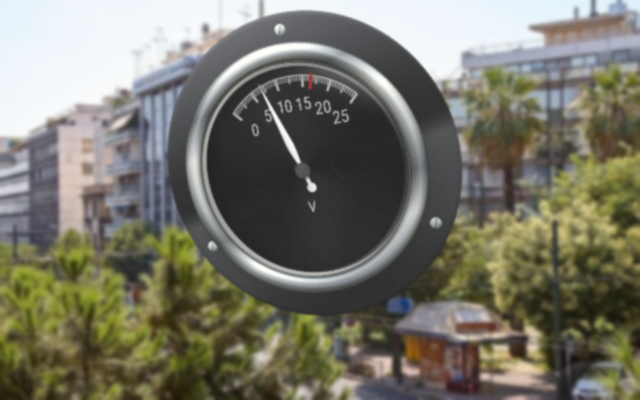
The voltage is {"value": 7.5, "unit": "V"}
